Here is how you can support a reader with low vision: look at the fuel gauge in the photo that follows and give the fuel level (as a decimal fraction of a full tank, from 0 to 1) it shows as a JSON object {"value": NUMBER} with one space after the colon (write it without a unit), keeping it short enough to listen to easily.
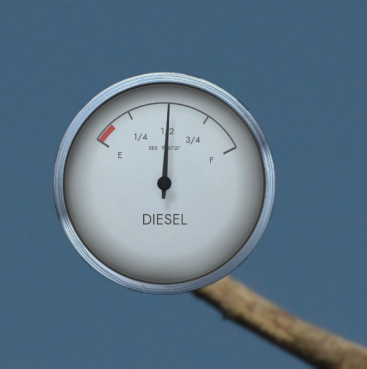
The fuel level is {"value": 0.5}
